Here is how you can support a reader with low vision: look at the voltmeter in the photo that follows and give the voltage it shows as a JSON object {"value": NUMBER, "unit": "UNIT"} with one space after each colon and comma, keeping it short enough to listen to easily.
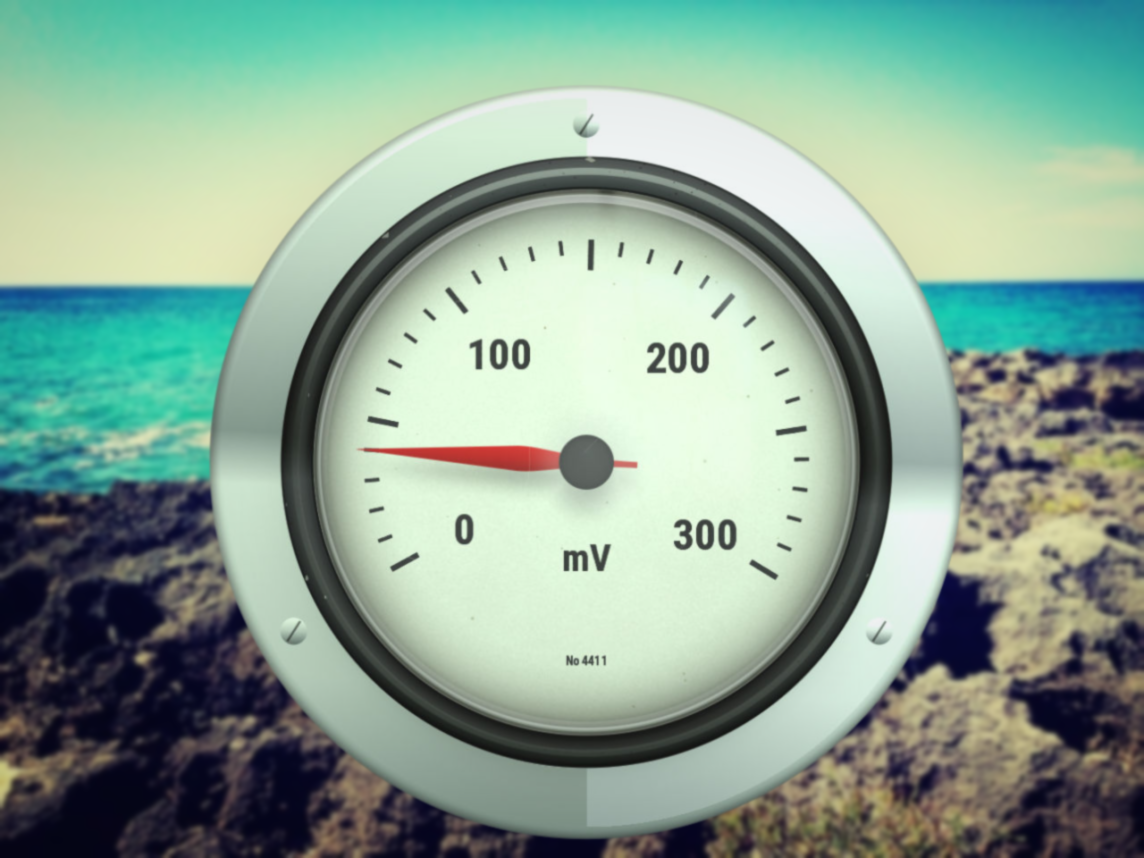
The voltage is {"value": 40, "unit": "mV"}
